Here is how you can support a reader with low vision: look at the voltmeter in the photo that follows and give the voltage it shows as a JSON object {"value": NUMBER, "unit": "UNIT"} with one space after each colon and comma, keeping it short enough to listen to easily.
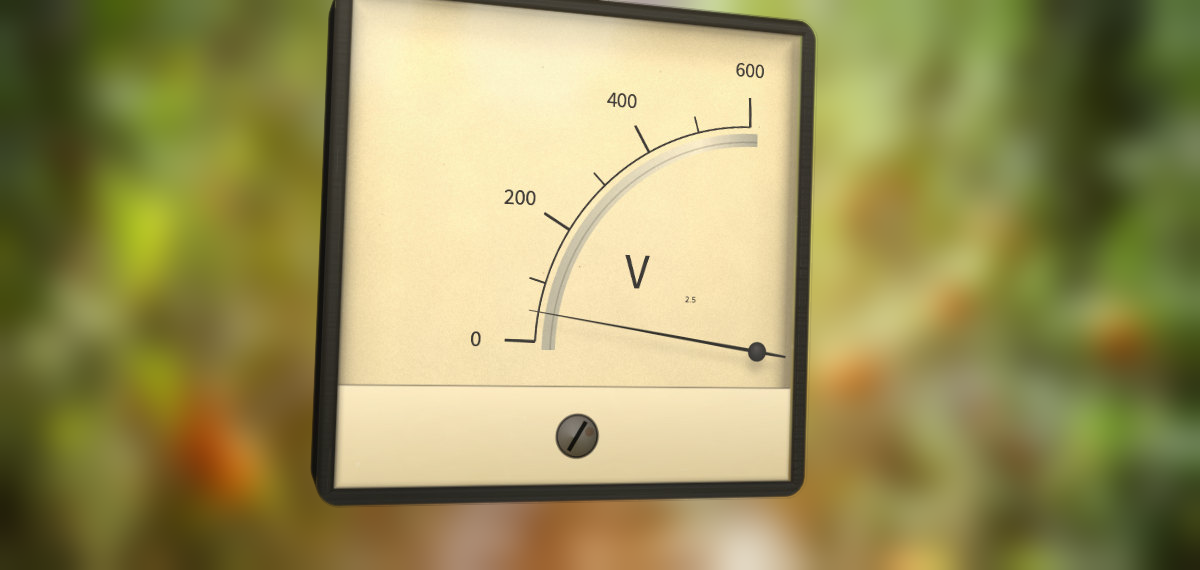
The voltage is {"value": 50, "unit": "V"}
